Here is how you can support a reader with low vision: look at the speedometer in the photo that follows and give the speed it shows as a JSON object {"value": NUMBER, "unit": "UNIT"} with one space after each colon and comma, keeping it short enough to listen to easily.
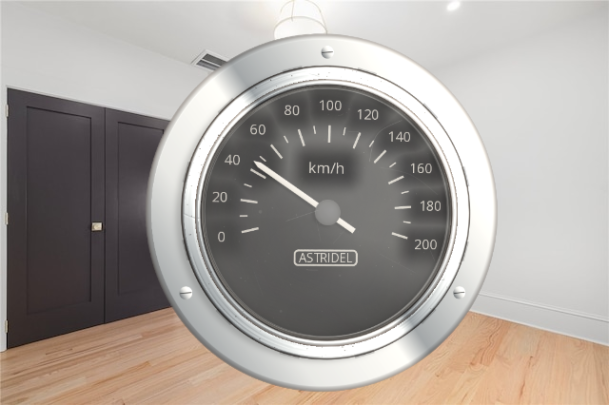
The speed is {"value": 45, "unit": "km/h"}
